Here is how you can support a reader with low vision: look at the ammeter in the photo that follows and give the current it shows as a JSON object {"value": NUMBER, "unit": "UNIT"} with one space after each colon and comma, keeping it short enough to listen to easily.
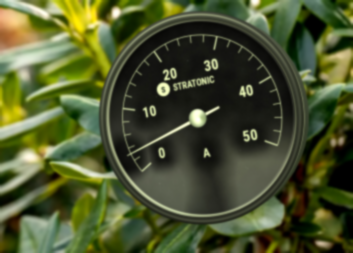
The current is {"value": 3, "unit": "A"}
